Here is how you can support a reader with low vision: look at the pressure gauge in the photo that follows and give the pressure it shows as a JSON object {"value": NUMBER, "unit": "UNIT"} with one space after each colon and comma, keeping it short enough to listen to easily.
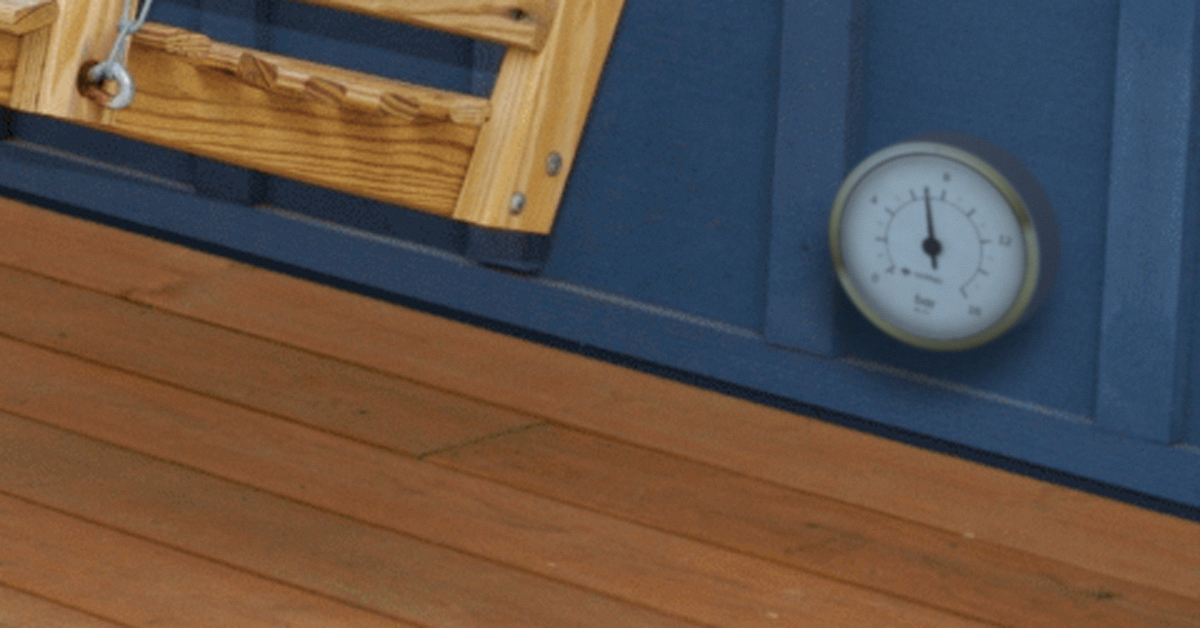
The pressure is {"value": 7, "unit": "bar"}
